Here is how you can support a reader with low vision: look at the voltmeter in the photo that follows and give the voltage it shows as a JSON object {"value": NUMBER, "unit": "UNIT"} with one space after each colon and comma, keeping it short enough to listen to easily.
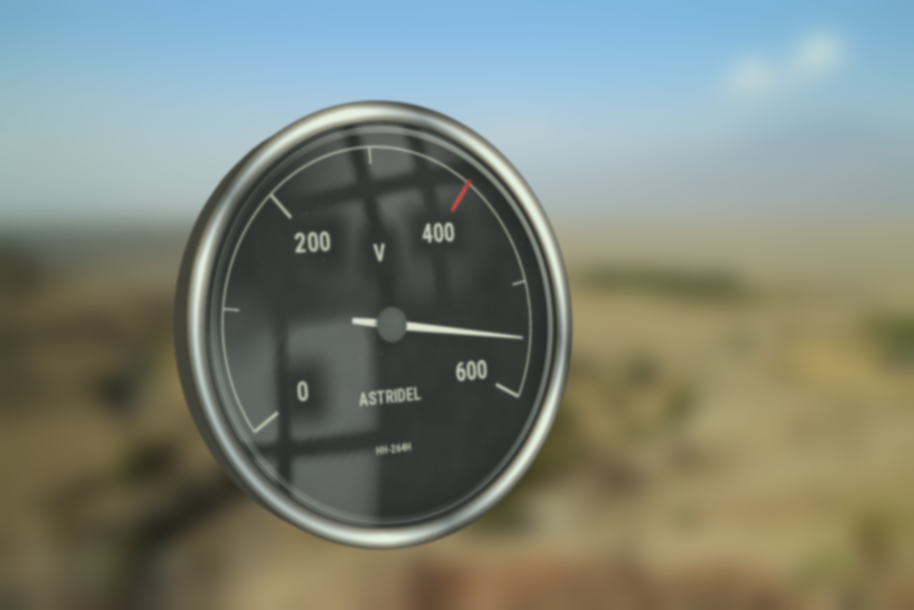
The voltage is {"value": 550, "unit": "V"}
